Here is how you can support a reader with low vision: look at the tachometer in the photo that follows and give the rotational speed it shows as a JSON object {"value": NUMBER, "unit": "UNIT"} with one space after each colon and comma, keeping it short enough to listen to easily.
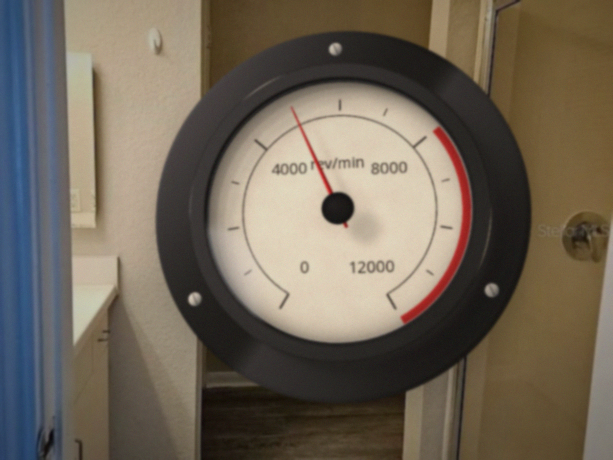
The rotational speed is {"value": 5000, "unit": "rpm"}
